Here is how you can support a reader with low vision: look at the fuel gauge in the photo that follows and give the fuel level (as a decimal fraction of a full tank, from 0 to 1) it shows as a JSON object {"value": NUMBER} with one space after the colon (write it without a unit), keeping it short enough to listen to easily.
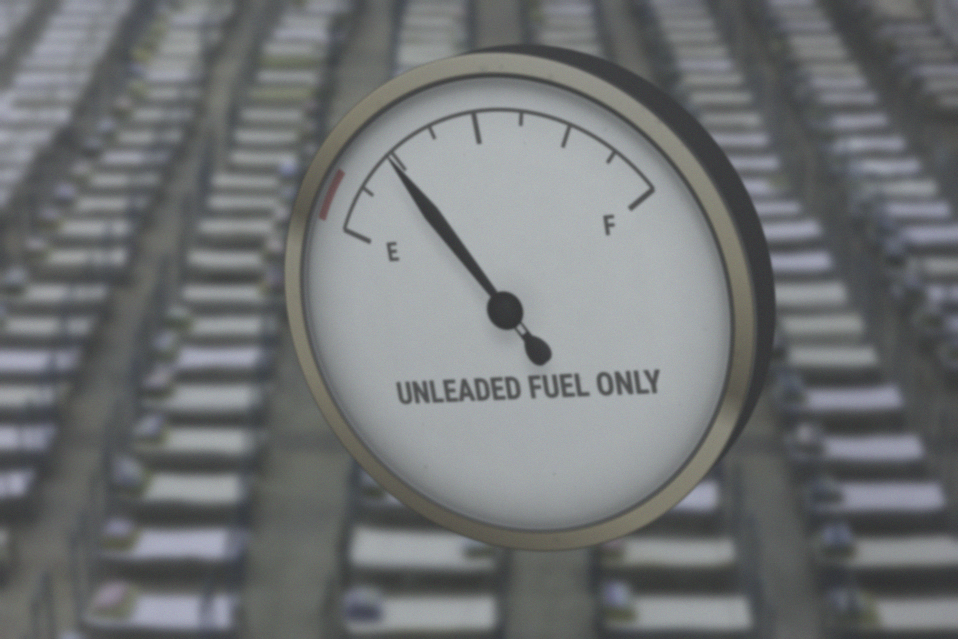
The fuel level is {"value": 0.25}
